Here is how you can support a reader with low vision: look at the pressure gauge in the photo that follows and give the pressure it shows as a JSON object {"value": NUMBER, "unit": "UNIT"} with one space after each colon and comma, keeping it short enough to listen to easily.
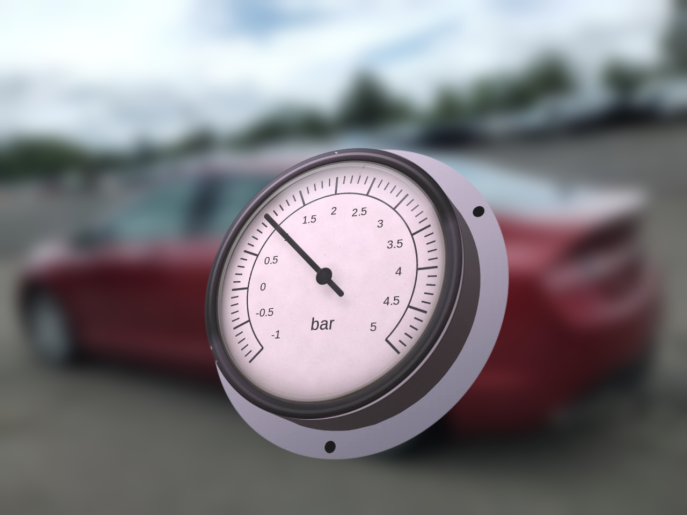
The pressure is {"value": 1, "unit": "bar"}
